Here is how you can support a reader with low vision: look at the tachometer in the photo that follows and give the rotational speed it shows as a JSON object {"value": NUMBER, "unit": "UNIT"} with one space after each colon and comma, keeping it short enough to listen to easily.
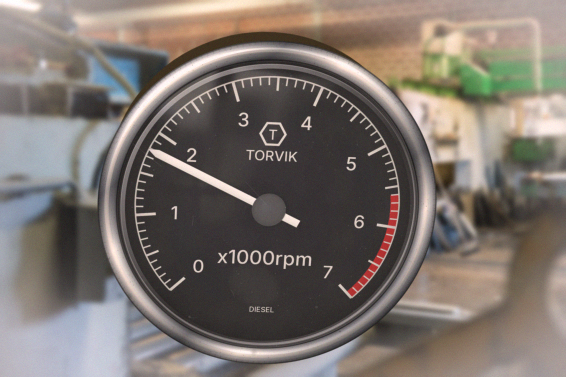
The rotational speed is {"value": 1800, "unit": "rpm"}
